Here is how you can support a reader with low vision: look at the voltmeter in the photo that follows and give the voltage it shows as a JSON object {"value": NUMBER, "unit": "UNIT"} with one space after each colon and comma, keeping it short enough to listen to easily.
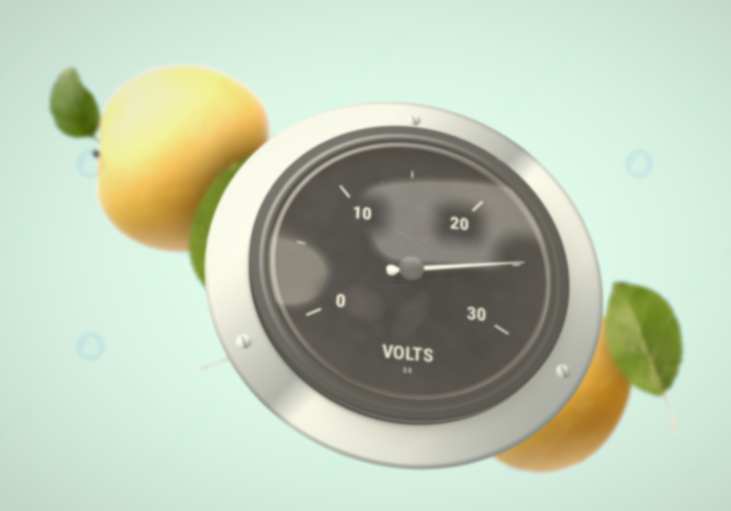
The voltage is {"value": 25, "unit": "V"}
